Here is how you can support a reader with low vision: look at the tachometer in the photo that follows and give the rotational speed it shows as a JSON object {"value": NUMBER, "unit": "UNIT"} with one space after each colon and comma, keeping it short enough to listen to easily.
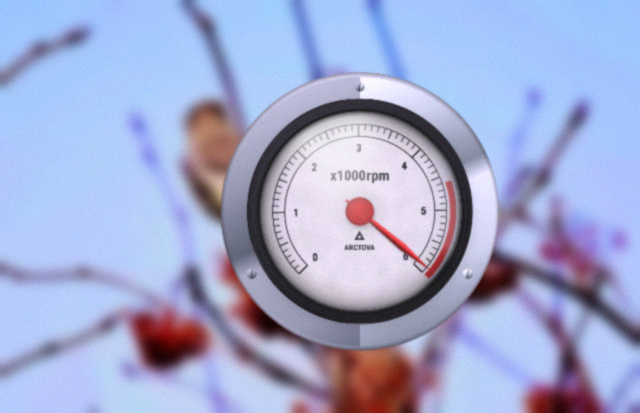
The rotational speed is {"value": 5900, "unit": "rpm"}
